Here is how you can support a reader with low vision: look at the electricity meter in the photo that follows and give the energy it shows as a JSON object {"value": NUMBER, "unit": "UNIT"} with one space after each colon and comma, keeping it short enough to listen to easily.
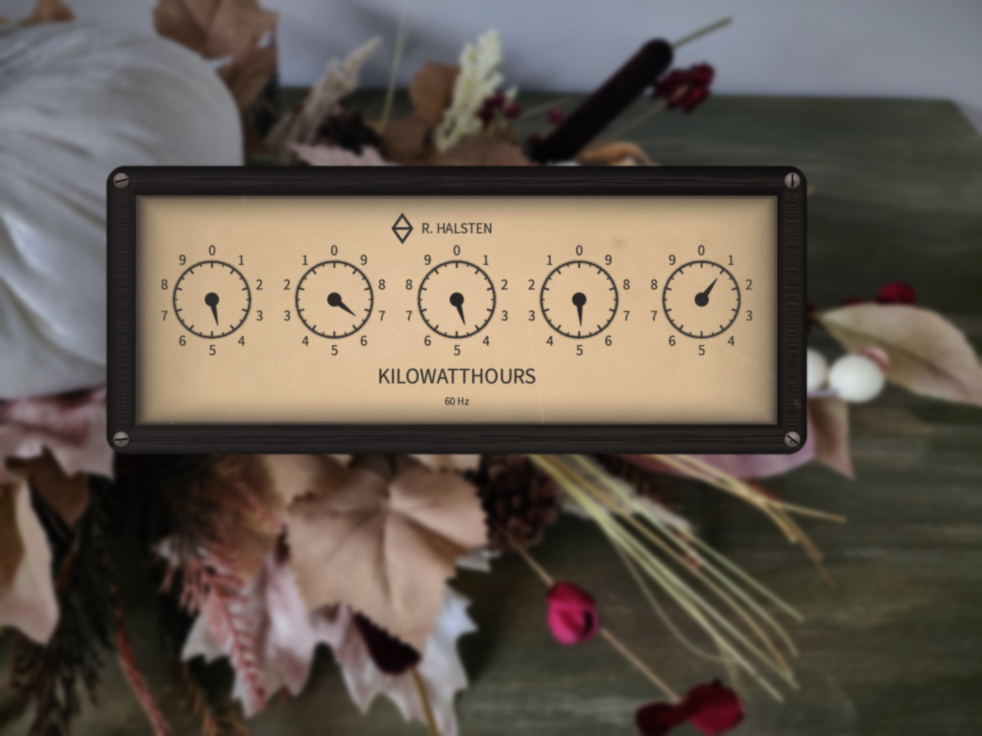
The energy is {"value": 46451, "unit": "kWh"}
